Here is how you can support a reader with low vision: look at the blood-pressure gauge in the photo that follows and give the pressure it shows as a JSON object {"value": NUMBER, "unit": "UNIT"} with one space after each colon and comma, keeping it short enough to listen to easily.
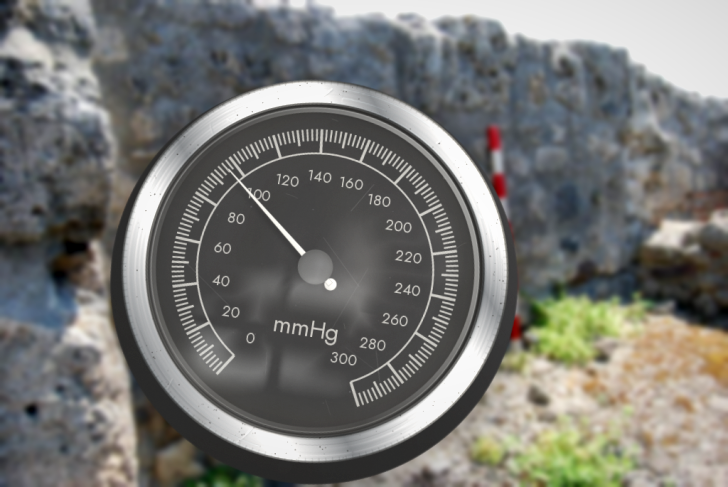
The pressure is {"value": 96, "unit": "mmHg"}
